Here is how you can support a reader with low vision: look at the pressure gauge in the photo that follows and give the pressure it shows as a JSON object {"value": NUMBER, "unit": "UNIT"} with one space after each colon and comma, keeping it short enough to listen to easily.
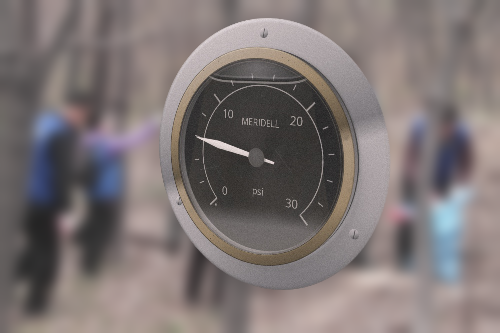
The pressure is {"value": 6, "unit": "psi"}
